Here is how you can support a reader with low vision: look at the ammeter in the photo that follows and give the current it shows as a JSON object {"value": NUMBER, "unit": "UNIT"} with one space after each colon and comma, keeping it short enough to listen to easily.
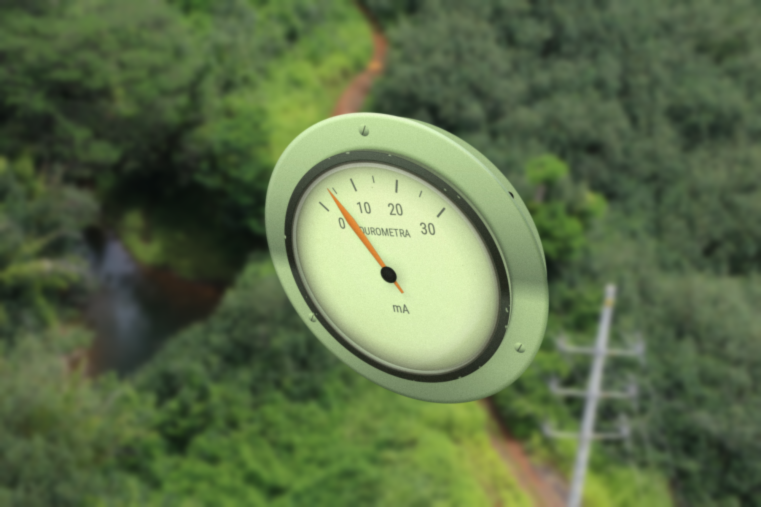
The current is {"value": 5, "unit": "mA"}
